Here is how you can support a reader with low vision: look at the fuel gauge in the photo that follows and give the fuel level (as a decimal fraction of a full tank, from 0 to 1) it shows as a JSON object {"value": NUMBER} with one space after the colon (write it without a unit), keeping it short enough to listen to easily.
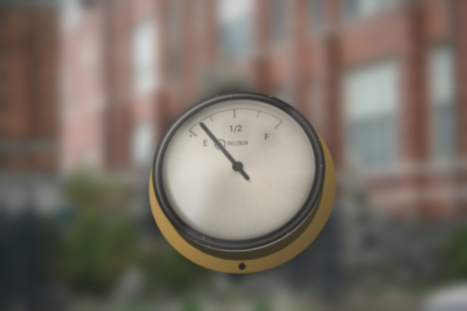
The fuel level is {"value": 0.125}
